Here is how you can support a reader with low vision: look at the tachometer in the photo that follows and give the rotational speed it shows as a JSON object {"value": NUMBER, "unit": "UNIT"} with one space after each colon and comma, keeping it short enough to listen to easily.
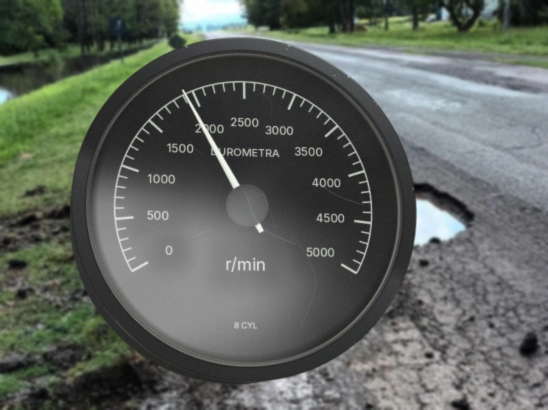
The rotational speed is {"value": 1900, "unit": "rpm"}
